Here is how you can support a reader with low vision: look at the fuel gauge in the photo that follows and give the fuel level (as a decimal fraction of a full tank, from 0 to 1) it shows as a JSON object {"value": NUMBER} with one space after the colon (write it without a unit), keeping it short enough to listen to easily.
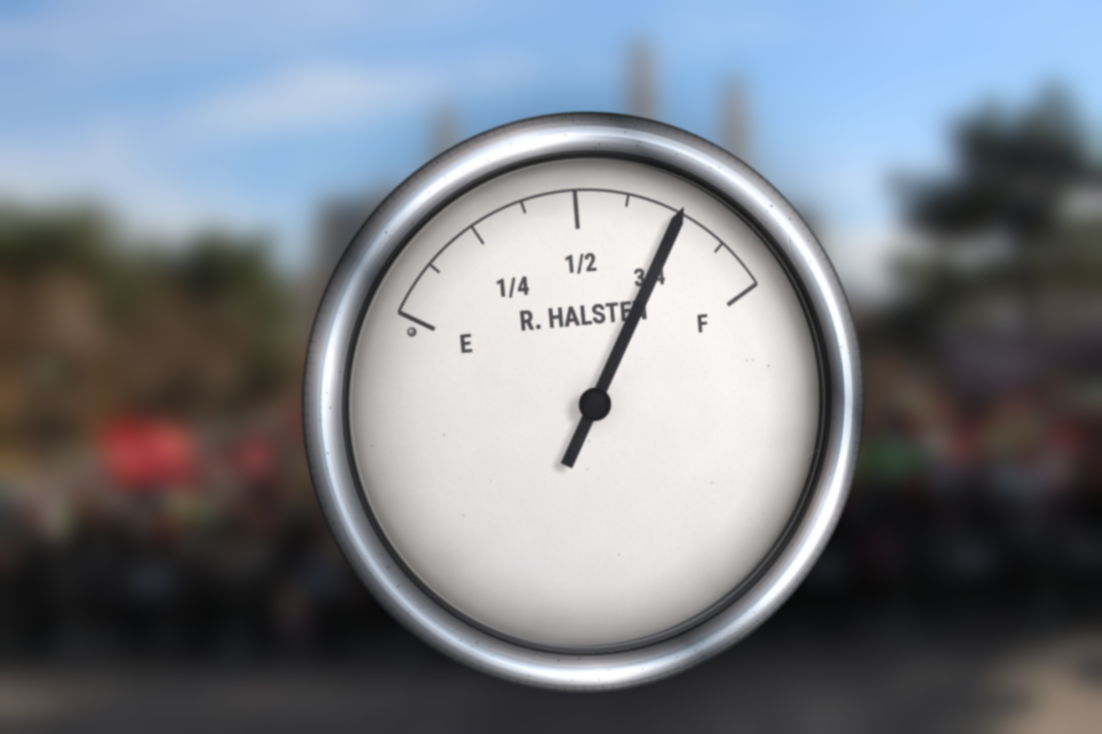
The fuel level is {"value": 0.75}
